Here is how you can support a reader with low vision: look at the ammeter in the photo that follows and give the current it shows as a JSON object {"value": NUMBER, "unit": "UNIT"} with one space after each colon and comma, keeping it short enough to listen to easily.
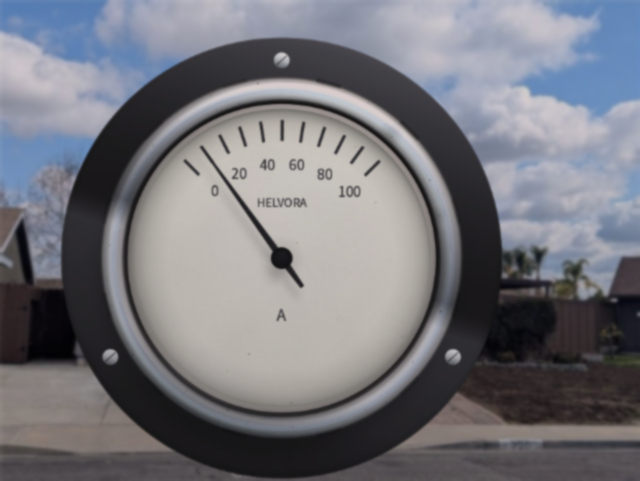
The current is {"value": 10, "unit": "A"}
